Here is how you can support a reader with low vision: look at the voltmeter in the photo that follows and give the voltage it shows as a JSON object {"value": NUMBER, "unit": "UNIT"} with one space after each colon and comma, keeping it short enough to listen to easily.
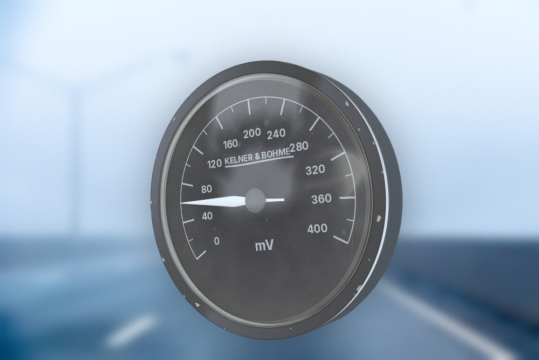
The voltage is {"value": 60, "unit": "mV"}
